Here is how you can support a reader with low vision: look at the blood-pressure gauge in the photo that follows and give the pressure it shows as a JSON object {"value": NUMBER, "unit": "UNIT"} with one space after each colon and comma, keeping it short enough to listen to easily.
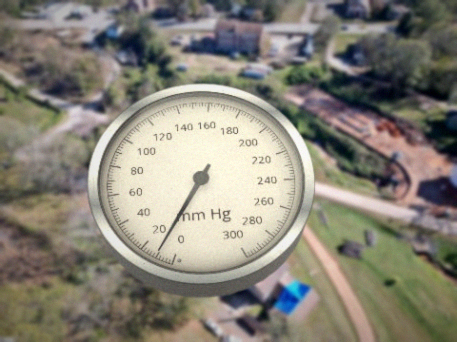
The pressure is {"value": 10, "unit": "mmHg"}
